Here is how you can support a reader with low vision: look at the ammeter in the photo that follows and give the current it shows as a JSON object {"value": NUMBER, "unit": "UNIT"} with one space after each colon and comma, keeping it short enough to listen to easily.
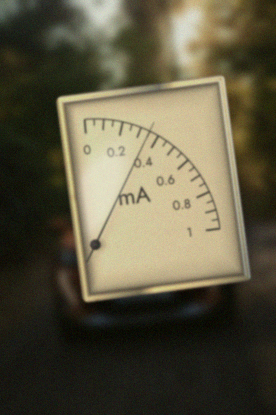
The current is {"value": 0.35, "unit": "mA"}
